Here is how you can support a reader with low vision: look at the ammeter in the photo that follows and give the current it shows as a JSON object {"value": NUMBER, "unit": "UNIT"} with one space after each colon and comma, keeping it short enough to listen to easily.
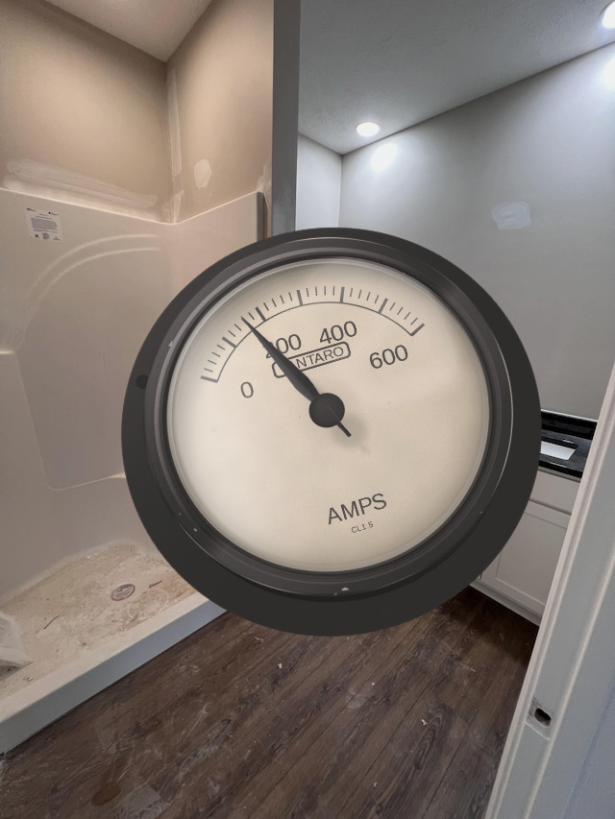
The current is {"value": 160, "unit": "A"}
